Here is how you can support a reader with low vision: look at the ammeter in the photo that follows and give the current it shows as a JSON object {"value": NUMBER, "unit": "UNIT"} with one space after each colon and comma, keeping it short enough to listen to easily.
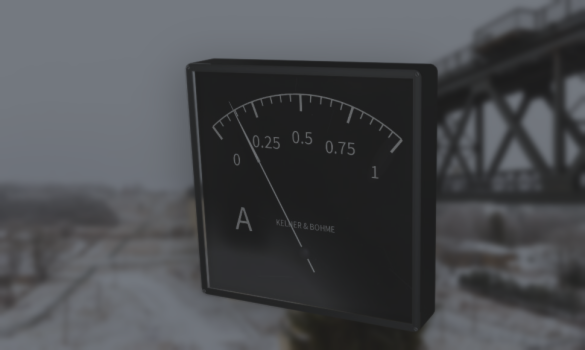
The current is {"value": 0.15, "unit": "A"}
